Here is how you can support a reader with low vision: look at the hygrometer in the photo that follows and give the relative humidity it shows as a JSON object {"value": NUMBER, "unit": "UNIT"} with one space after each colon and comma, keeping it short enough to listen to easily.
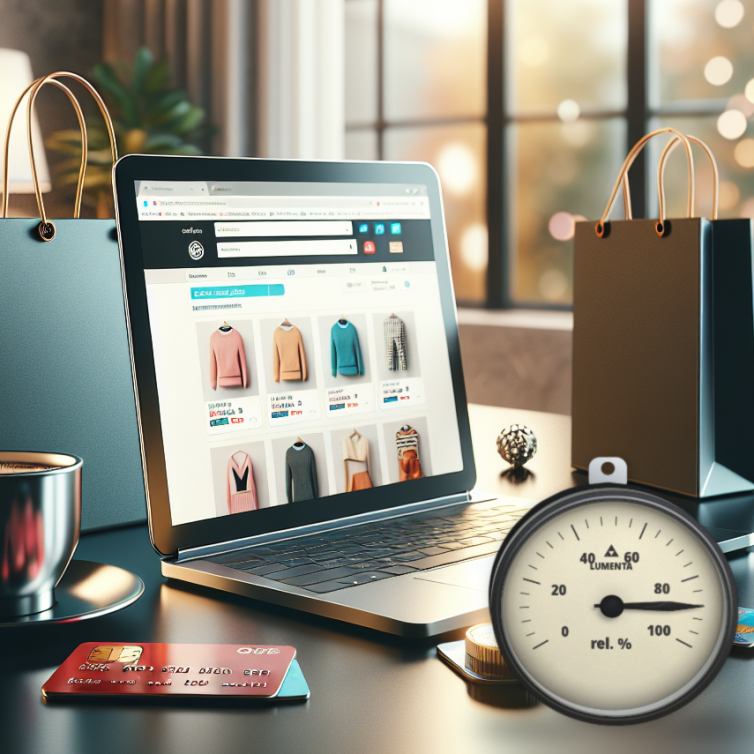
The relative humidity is {"value": 88, "unit": "%"}
